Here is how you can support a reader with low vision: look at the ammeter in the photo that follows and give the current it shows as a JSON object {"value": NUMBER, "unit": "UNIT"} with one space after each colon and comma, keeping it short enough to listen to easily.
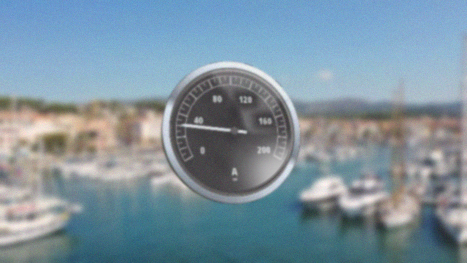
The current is {"value": 30, "unit": "A"}
